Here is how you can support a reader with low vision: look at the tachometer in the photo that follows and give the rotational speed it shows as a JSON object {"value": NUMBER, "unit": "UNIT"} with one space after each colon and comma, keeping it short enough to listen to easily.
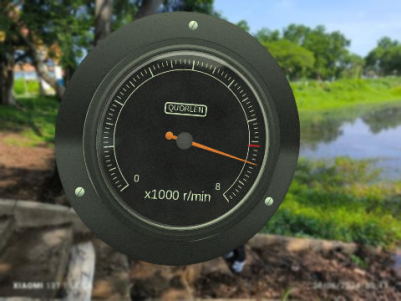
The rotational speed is {"value": 7000, "unit": "rpm"}
